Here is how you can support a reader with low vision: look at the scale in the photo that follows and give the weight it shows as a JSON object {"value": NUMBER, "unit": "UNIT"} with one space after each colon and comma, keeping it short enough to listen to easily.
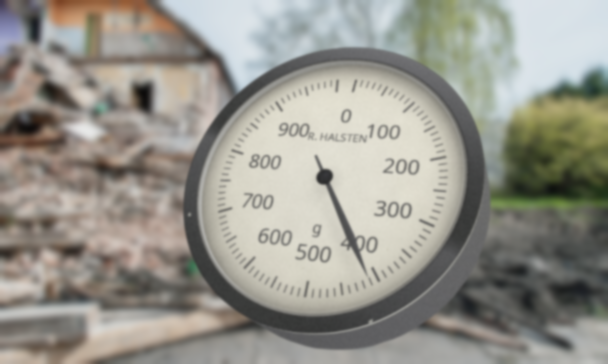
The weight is {"value": 410, "unit": "g"}
